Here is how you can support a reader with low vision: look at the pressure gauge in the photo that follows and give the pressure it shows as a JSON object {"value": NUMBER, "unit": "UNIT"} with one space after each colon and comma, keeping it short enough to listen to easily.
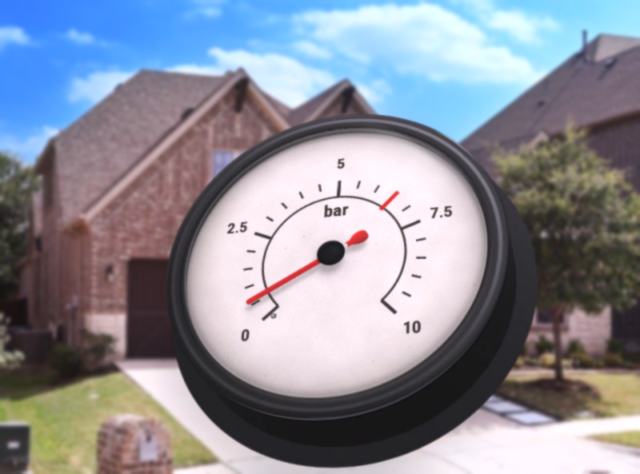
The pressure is {"value": 0.5, "unit": "bar"}
